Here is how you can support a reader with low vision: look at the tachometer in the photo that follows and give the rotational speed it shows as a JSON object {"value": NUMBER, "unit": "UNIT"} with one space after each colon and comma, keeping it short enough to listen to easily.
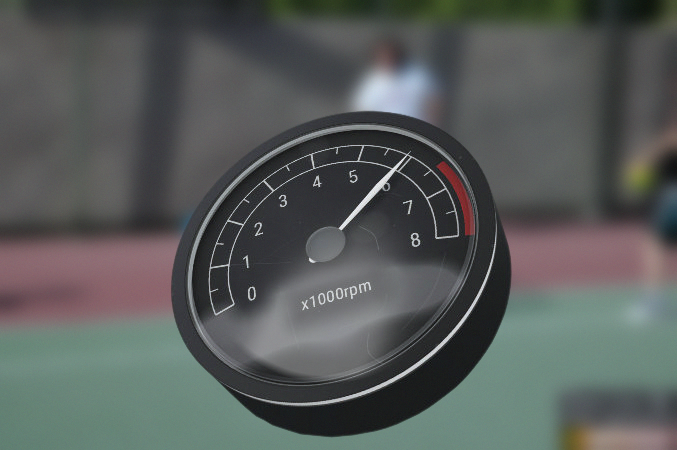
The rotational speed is {"value": 6000, "unit": "rpm"}
